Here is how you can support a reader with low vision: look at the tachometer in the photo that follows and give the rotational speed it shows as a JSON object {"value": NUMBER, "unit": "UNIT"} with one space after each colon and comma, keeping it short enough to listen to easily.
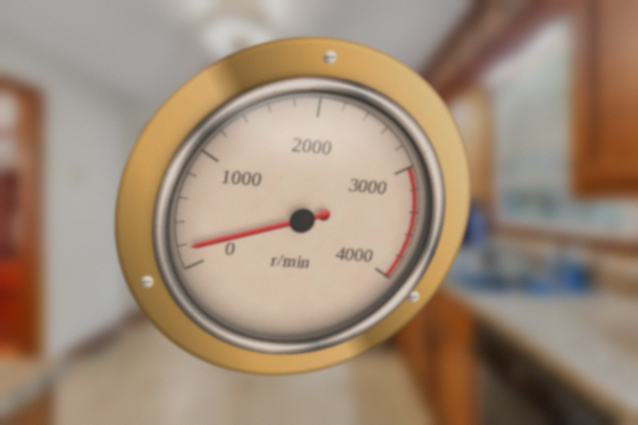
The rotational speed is {"value": 200, "unit": "rpm"}
